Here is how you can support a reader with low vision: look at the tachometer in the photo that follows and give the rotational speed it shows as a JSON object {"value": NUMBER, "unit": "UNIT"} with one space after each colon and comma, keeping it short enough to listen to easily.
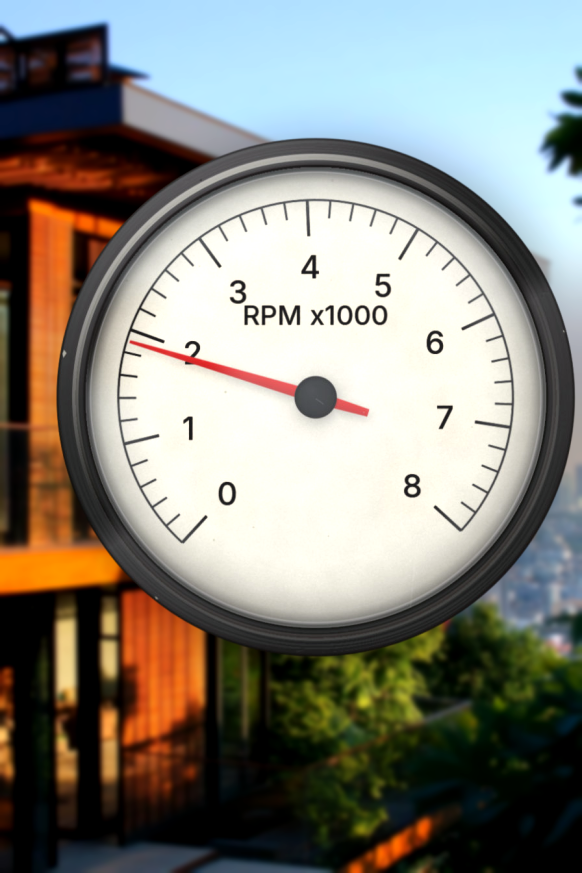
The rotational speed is {"value": 1900, "unit": "rpm"}
